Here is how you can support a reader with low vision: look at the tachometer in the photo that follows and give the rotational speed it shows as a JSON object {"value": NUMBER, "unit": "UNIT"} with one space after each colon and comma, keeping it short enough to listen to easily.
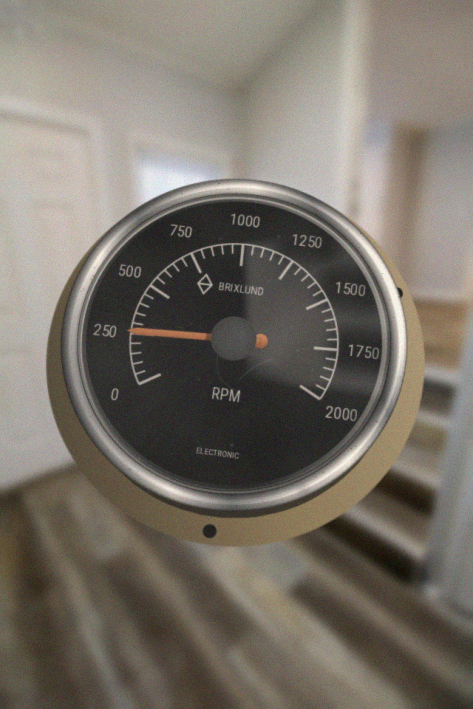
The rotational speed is {"value": 250, "unit": "rpm"}
